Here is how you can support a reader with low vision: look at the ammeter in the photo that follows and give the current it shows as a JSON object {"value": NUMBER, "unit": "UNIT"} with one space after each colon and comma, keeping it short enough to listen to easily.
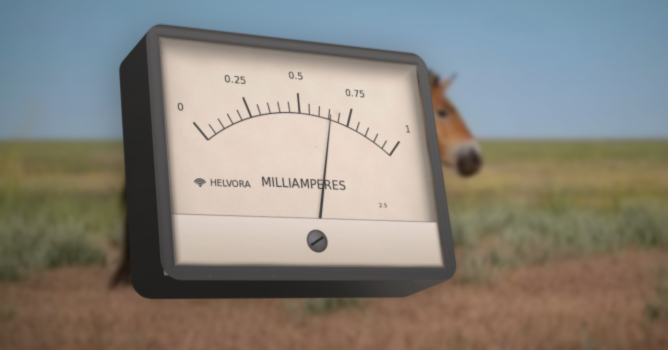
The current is {"value": 0.65, "unit": "mA"}
